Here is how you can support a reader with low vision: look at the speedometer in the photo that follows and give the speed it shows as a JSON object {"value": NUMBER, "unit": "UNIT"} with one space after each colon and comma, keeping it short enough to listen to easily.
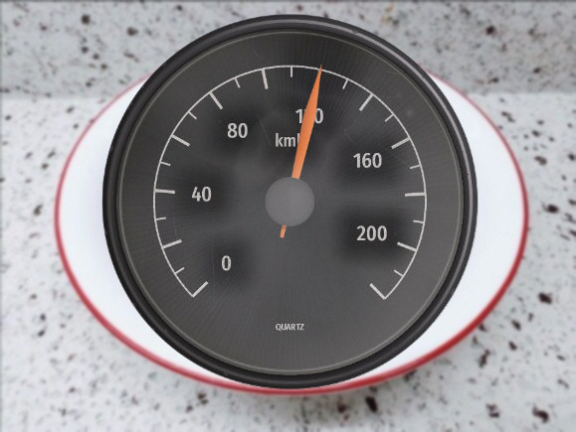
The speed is {"value": 120, "unit": "km/h"}
